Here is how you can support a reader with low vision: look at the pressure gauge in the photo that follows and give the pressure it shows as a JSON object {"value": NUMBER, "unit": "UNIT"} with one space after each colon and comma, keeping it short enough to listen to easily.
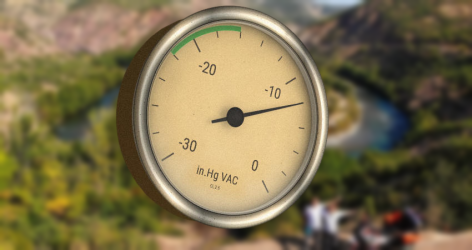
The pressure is {"value": -8, "unit": "inHg"}
